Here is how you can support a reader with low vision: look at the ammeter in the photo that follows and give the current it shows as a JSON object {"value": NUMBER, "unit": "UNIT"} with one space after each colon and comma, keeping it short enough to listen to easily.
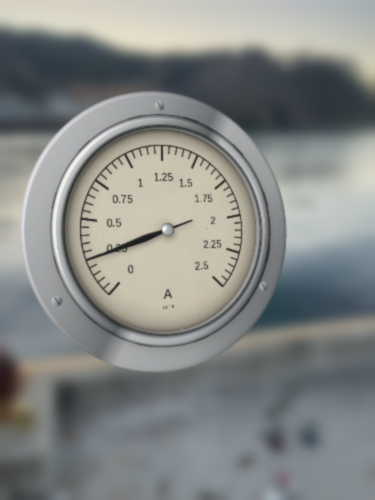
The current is {"value": 0.25, "unit": "A"}
